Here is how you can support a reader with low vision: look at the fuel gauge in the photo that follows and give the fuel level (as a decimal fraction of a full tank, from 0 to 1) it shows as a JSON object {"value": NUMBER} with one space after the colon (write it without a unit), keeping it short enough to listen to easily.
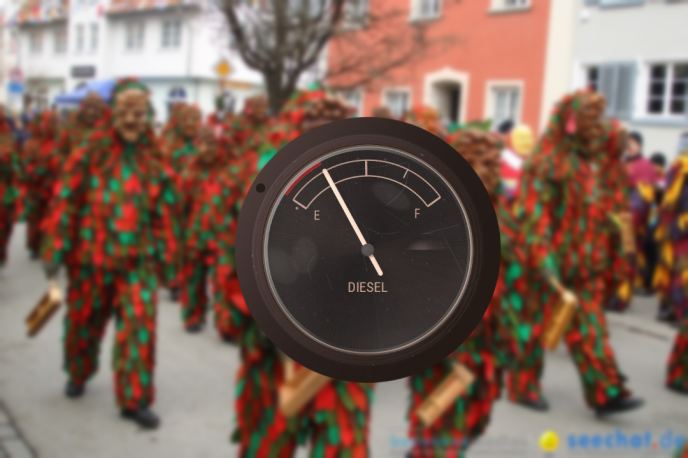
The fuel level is {"value": 0.25}
